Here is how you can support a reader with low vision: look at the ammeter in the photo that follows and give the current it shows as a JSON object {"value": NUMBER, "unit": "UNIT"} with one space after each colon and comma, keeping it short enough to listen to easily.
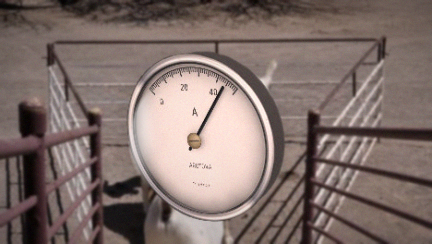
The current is {"value": 45, "unit": "A"}
